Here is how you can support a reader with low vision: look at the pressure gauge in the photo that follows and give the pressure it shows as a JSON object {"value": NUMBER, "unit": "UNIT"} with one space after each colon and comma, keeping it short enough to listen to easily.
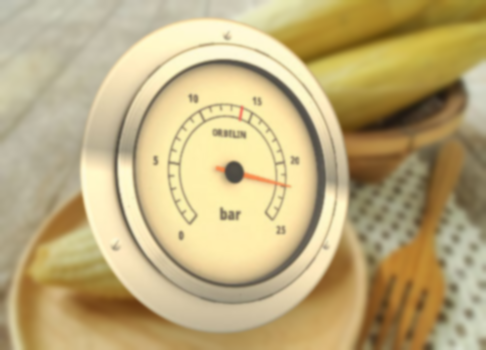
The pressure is {"value": 22, "unit": "bar"}
